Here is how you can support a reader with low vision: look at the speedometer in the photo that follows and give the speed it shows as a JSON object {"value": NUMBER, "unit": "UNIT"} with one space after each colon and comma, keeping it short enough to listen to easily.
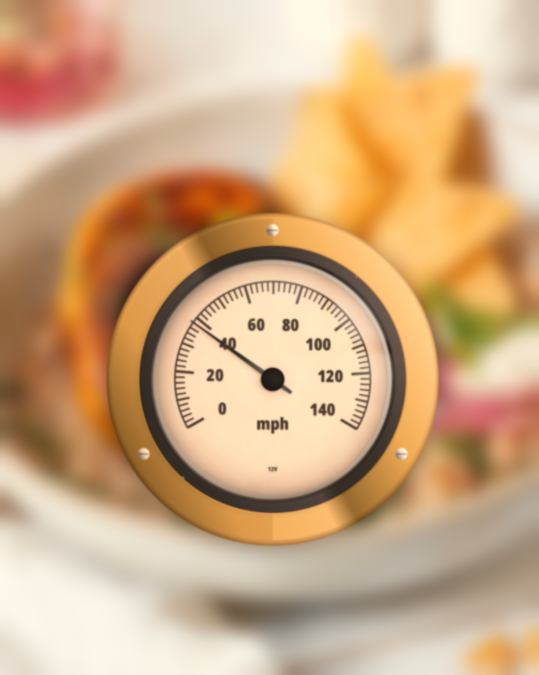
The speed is {"value": 38, "unit": "mph"}
